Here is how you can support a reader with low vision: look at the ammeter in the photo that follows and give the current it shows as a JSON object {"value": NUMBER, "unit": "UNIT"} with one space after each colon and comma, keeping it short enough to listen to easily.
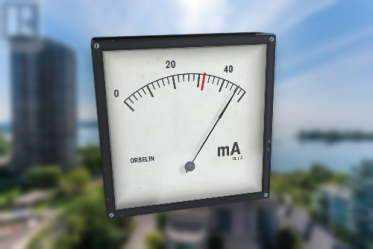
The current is {"value": 46, "unit": "mA"}
